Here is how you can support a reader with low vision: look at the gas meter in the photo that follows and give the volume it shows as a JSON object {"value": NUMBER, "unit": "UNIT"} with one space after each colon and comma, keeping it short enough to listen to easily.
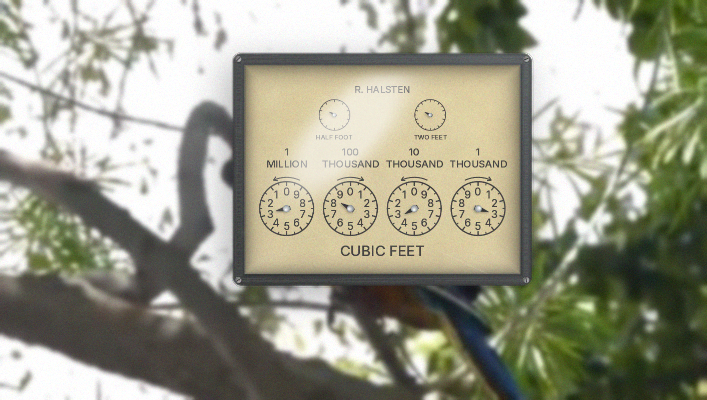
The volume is {"value": 283300, "unit": "ft³"}
